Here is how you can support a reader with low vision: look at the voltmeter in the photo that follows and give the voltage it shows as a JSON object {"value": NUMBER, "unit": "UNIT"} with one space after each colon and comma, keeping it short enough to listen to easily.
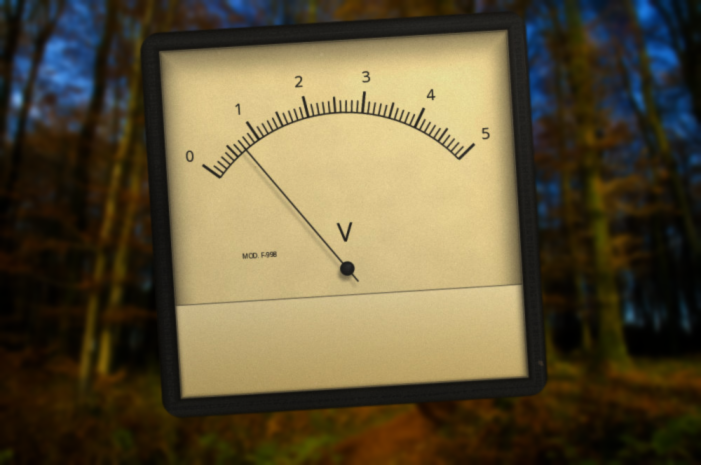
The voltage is {"value": 0.7, "unit": "V"}
